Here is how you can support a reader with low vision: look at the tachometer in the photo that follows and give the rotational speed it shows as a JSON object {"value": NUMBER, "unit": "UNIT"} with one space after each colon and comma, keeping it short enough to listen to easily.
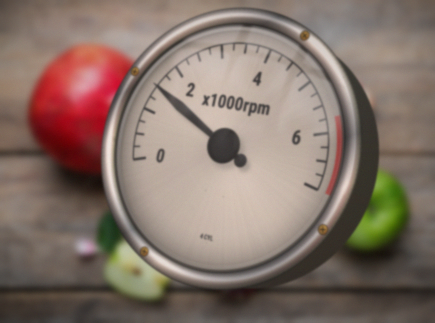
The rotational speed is {"value": 1500, "unit": "rpm"}
